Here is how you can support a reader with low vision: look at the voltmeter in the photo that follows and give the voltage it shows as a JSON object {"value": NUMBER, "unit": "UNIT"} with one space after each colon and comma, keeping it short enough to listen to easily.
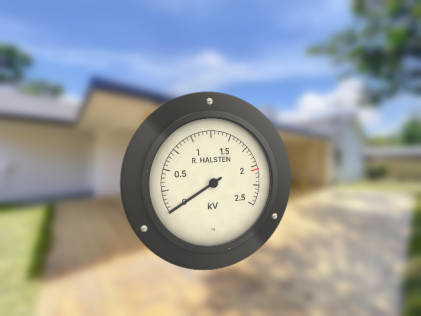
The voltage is {"value": 0, "unit": "kV"}
